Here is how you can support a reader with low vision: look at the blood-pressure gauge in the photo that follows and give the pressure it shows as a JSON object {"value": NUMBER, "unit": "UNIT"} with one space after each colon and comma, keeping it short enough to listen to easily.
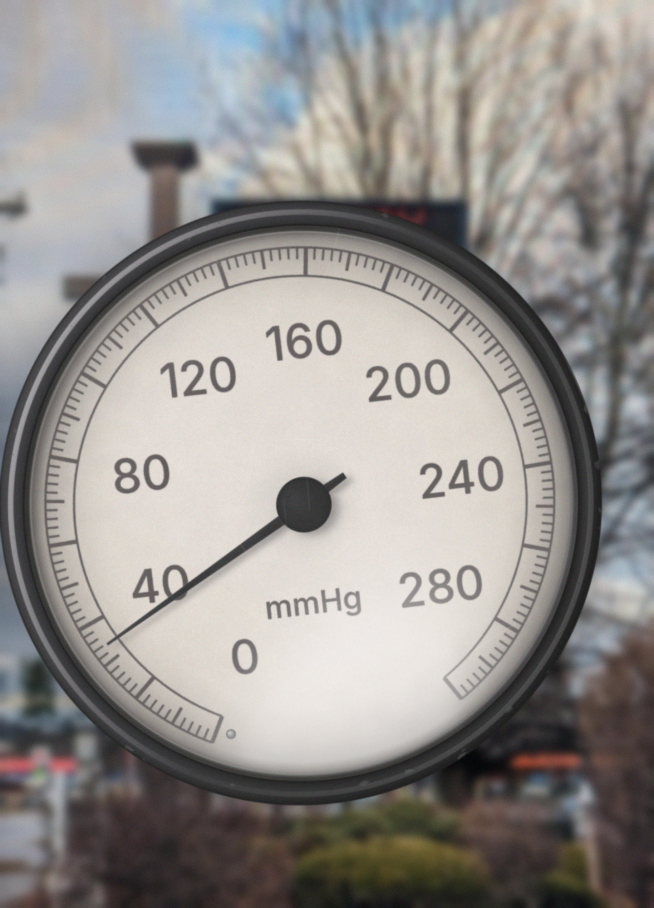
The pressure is {"value": 34, "unit": "mmHg"}
